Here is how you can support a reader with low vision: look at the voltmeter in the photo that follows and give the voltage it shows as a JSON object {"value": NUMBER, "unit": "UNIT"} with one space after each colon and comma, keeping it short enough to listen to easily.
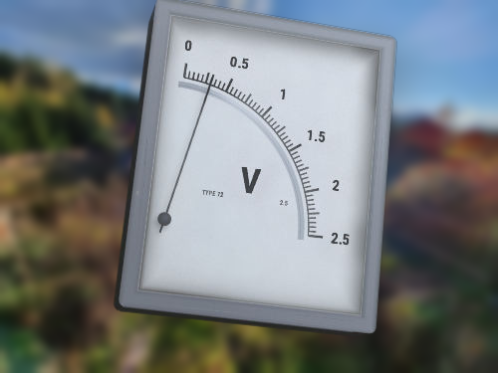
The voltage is {"value": 0.3, "unit": "V"}
